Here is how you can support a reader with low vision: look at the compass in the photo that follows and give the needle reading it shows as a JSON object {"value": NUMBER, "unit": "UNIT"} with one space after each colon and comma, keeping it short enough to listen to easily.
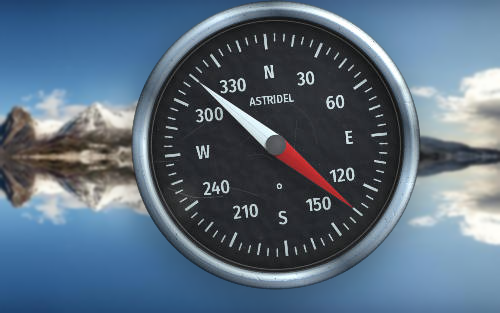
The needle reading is {"value": 135, "unit": "°"}
